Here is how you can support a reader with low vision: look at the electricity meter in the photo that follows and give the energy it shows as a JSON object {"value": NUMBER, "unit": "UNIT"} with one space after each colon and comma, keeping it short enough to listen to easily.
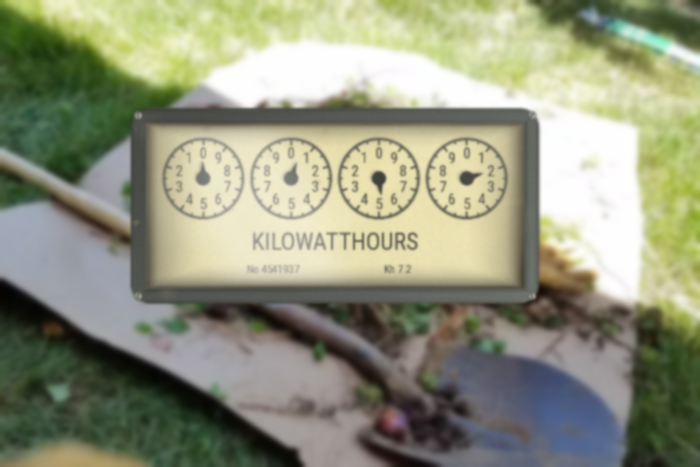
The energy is {"value": 52, "unit": "kWh"}
